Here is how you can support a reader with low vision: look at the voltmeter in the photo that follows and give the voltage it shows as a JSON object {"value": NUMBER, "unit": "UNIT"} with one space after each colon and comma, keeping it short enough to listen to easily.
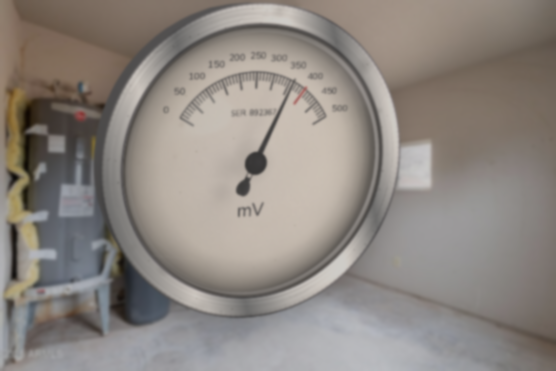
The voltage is {"value": 350, "unit": "mV"}
